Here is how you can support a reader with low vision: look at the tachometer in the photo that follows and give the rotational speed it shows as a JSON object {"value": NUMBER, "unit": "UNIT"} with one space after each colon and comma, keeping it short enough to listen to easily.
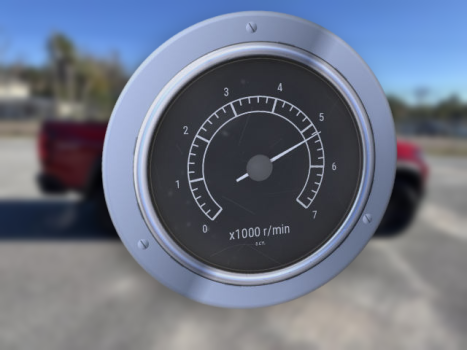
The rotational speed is {"value": 5200, "unit": "rpm"}
